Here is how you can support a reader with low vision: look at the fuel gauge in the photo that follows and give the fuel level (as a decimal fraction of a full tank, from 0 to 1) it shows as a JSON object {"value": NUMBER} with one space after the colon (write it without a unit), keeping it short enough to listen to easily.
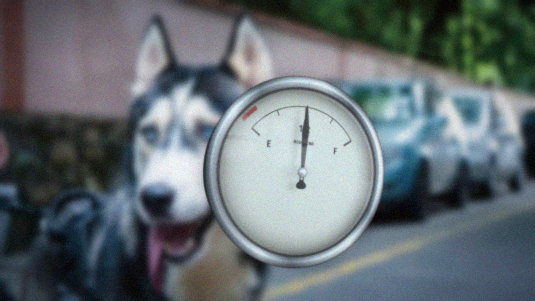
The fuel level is {"value": 0.5}
